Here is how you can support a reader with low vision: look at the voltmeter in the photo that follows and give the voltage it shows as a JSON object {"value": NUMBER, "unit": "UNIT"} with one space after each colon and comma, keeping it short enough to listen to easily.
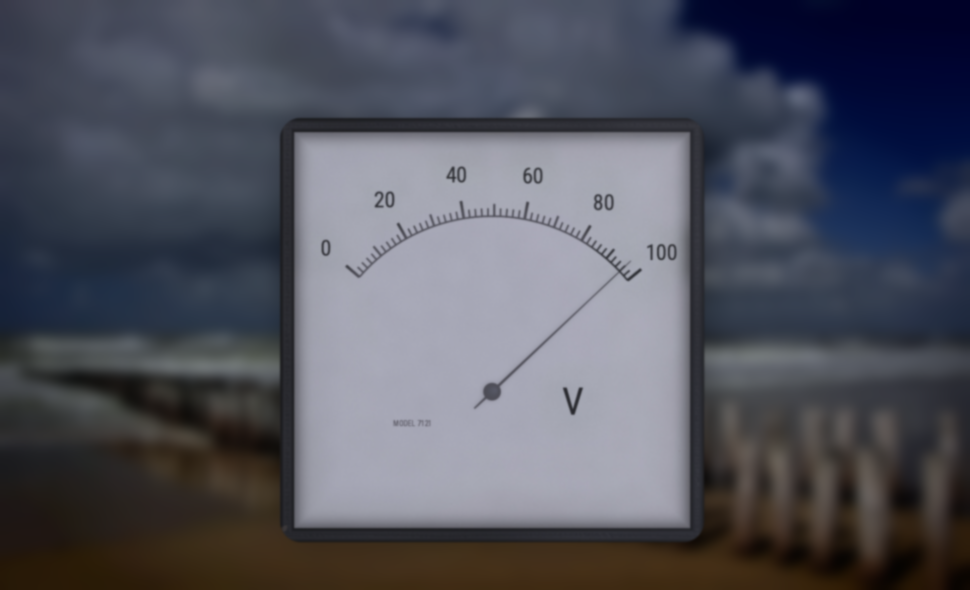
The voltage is {"value": 96, "unit": "V"}
